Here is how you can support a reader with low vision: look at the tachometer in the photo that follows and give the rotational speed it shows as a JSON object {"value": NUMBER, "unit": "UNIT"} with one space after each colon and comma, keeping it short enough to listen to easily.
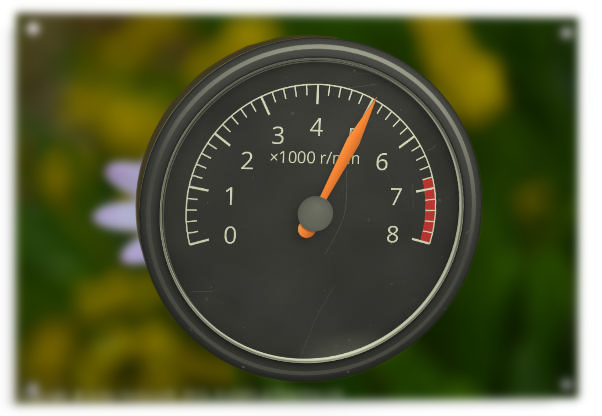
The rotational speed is {"value": 5000, "unit": "rpm"}
